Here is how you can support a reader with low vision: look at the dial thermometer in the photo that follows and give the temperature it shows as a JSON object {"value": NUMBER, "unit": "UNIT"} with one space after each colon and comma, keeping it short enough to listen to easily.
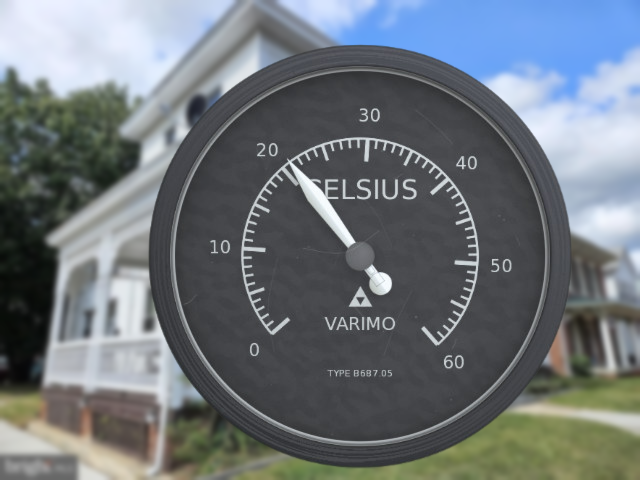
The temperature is {"value": 21, "unit": "°C"}
